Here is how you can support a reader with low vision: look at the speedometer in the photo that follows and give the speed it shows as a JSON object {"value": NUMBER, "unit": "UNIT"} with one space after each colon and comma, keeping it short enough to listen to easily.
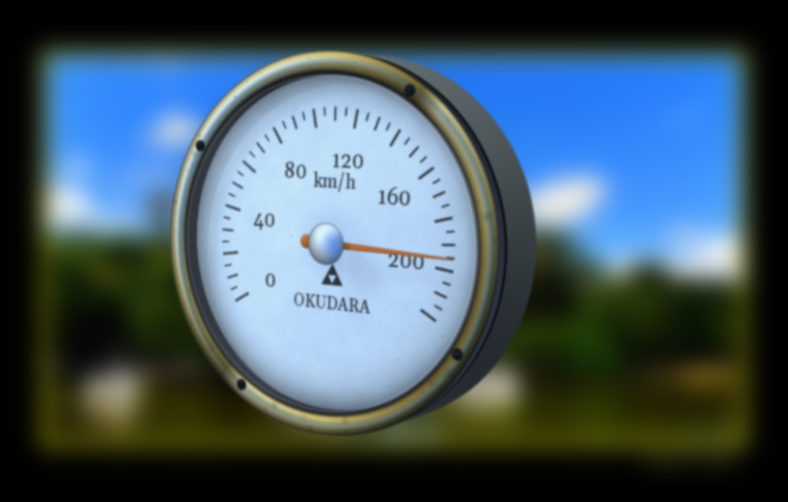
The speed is {"value": 195, "unit": "km/h"}
